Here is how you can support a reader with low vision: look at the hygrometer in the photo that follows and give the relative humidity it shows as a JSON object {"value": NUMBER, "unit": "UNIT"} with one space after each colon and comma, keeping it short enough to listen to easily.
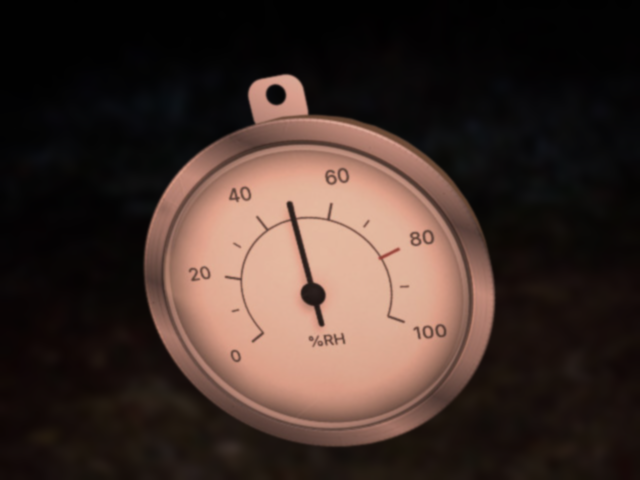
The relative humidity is {"value": 50, "unit": "%"}
